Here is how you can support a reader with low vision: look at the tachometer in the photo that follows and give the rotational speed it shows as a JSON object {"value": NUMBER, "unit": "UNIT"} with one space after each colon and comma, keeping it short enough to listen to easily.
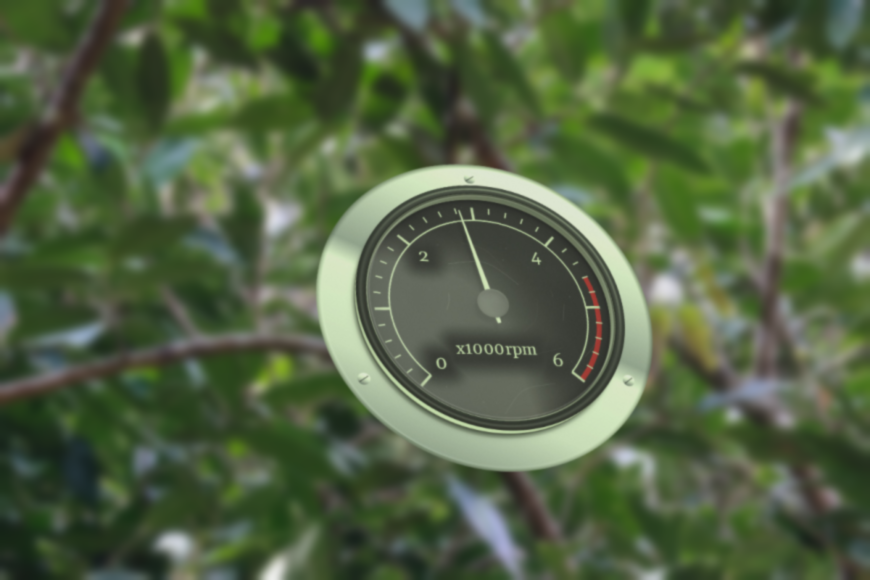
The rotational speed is {"value": 2800, "unit": "rpm"}
